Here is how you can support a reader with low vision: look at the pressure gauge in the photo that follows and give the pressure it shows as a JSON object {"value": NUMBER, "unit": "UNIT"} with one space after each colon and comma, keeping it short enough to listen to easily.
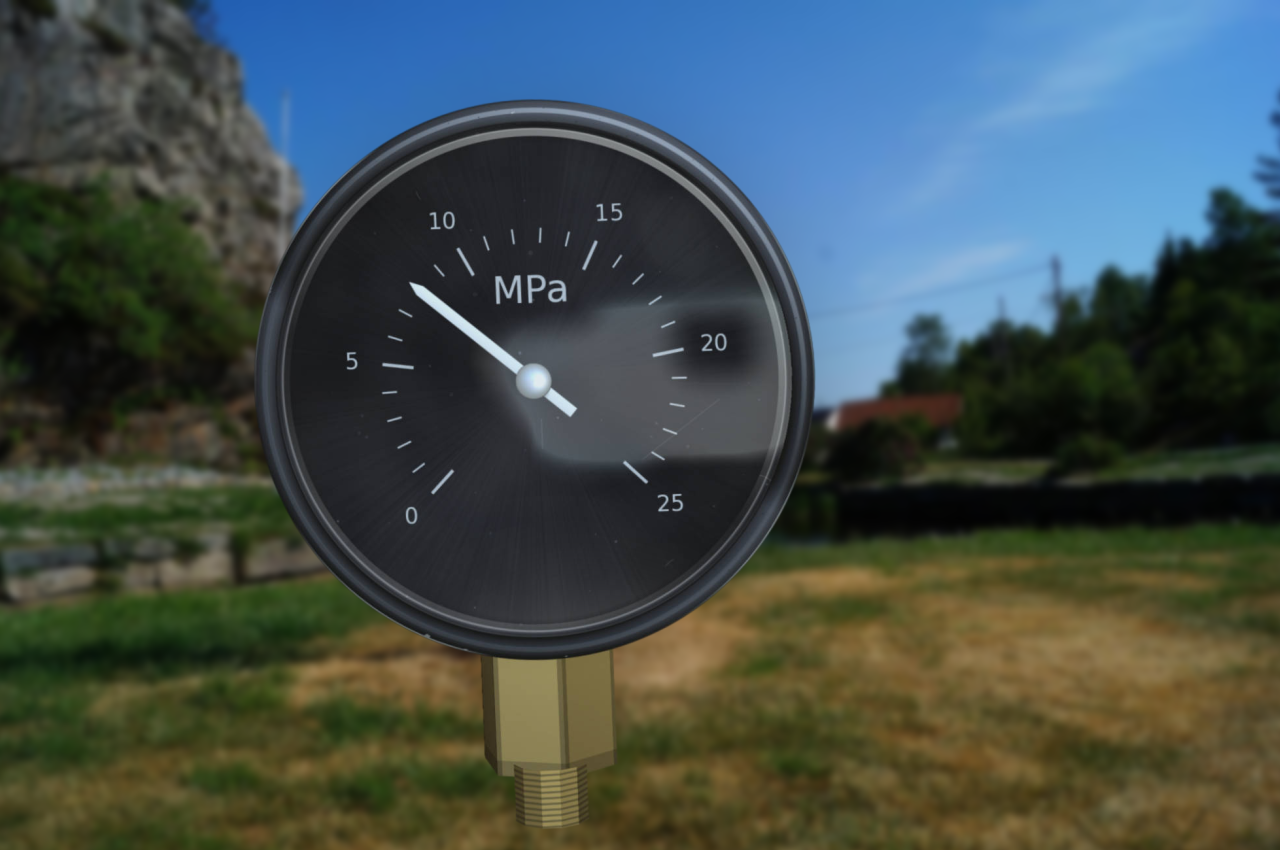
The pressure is {"value": 8, "unit": "MPa"}
